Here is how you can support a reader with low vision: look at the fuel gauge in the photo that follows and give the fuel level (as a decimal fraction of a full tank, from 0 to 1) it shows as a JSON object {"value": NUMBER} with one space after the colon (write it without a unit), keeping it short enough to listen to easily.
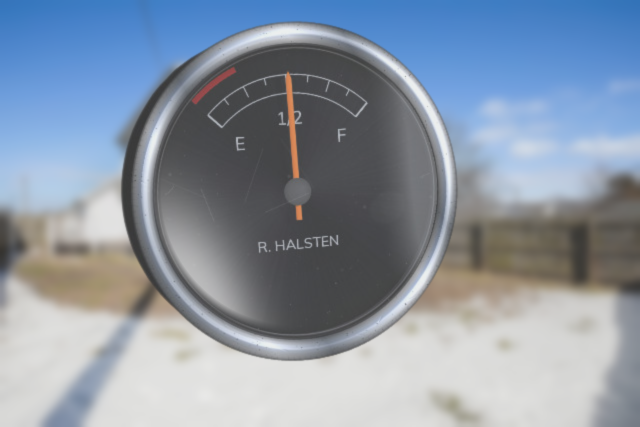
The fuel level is {"value": 0.5}
